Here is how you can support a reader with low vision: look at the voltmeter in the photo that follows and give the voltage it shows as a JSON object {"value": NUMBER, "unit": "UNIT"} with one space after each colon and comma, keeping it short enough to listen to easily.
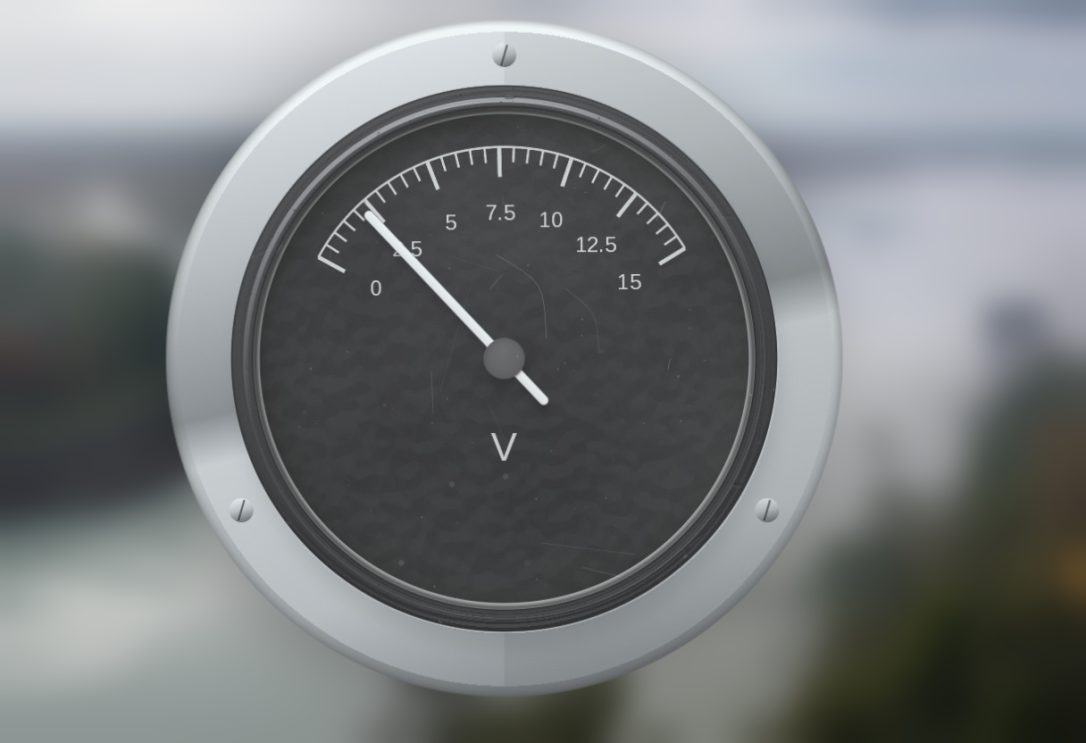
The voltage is {"value": 2.25, "unit": "V"}
